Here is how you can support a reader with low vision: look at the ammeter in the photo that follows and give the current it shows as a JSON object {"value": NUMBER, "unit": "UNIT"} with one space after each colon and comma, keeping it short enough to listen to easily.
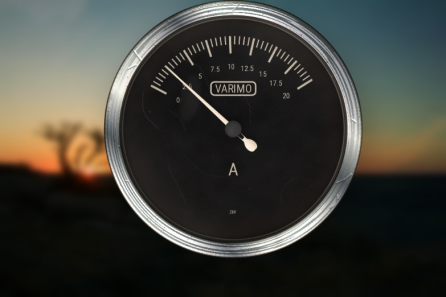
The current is {"value": 2.5, "unit": "A"}
